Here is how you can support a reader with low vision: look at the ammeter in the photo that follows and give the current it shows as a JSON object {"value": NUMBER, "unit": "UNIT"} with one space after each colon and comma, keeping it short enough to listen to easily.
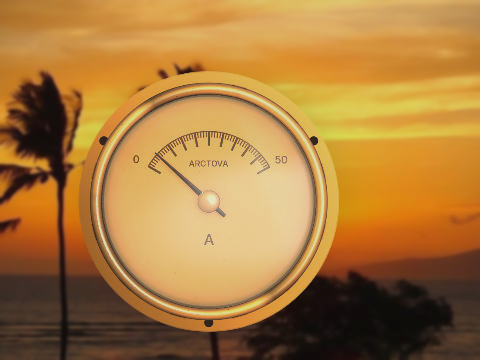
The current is {"value": 5, "unit": "A"}
